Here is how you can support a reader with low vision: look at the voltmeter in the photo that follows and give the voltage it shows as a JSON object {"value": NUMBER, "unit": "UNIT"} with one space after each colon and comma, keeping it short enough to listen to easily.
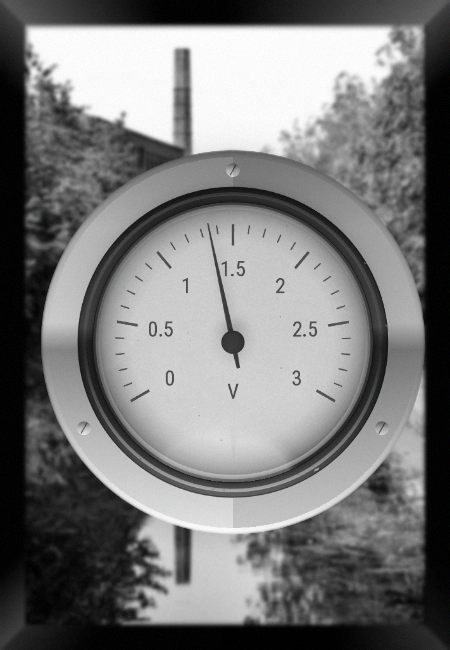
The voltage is {"value": 1.35, "unit": "V"}
